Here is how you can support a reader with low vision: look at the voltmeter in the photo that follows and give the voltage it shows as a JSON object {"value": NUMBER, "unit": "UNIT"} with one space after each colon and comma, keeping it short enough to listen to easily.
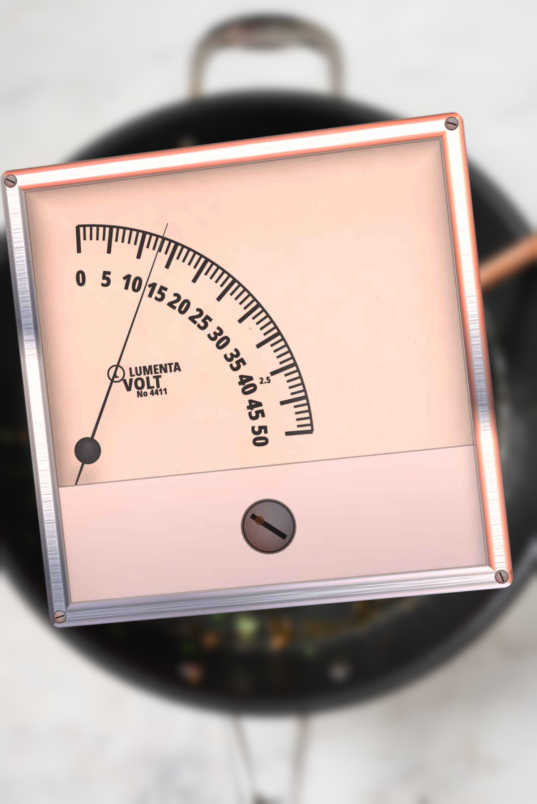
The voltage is {"value": 13, "unit": "V"}
